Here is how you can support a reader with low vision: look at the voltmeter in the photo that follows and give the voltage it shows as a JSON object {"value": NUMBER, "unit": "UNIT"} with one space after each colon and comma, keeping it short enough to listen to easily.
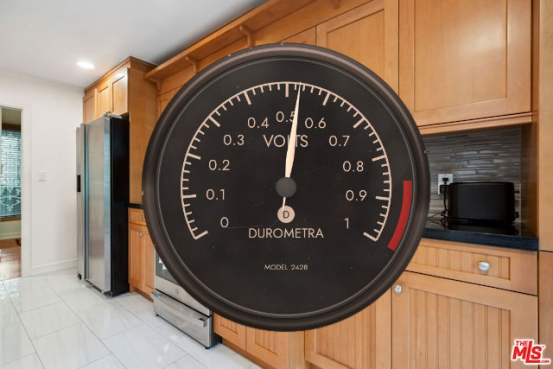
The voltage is {"value": 0.53, "unit": "V"}
